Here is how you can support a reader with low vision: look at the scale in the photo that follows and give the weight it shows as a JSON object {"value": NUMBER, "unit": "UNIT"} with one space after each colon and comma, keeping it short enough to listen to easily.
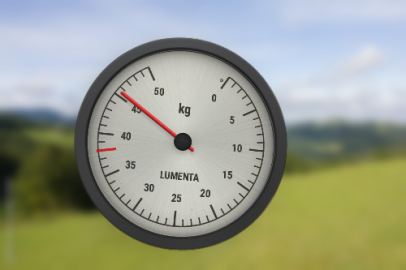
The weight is {"value": 45.5, "unit": "kg"}
